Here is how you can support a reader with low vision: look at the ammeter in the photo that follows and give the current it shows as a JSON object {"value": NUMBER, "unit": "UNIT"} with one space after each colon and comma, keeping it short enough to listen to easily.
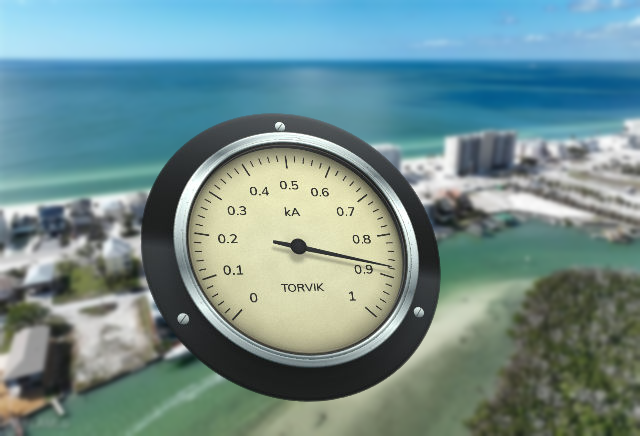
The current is {"value": 0.88, "unit": "kA"}
